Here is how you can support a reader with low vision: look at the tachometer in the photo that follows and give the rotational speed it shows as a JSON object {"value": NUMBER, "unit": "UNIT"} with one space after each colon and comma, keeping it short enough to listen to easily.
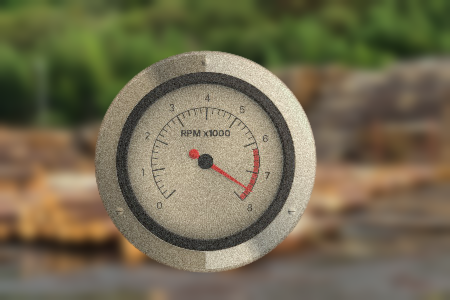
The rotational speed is {"value": 7600, "unit": "rpm"}
